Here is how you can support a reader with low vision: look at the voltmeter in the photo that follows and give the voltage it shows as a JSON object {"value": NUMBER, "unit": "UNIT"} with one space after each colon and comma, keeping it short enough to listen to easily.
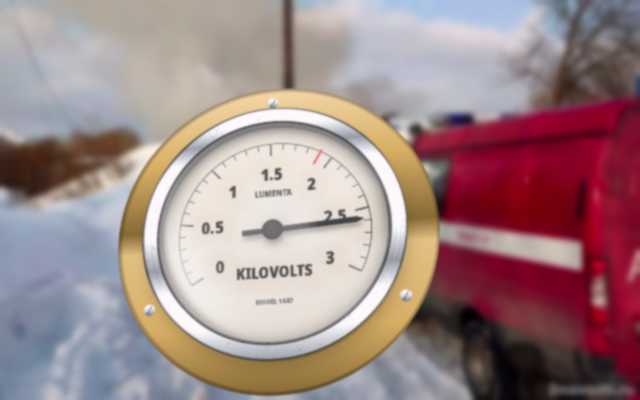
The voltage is {"value": 2.6, "unit": "kV"}
